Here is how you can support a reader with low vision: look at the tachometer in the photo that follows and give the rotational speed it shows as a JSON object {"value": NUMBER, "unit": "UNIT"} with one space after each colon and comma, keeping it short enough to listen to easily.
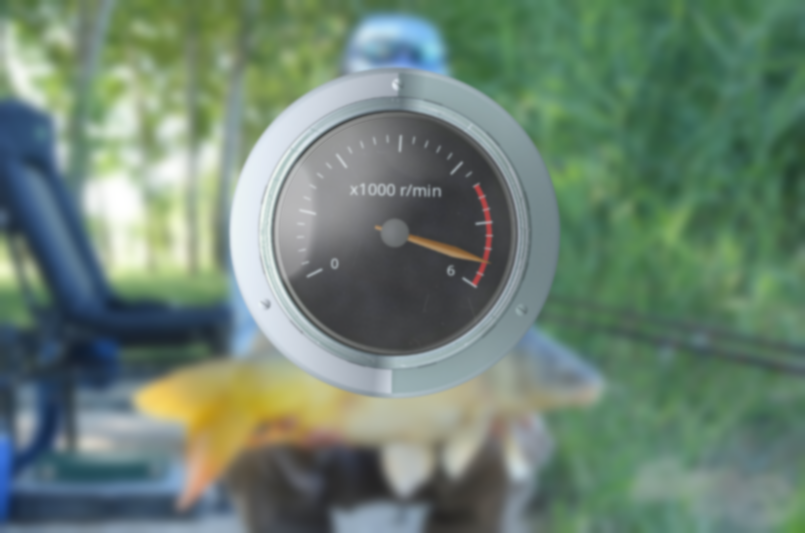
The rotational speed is {"value": 5600, "unit": "rpm"}
